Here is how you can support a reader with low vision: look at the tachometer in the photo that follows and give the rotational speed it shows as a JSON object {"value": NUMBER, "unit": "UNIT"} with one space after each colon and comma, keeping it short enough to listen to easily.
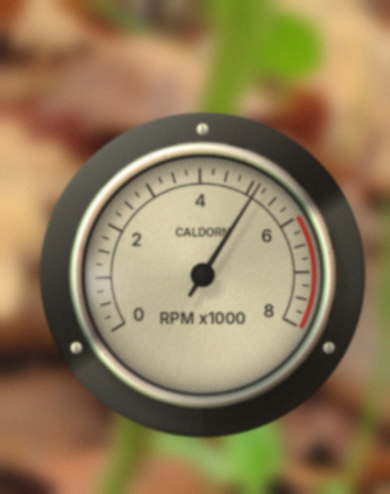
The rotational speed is {"value": 5125, "unit": "rpm"}
